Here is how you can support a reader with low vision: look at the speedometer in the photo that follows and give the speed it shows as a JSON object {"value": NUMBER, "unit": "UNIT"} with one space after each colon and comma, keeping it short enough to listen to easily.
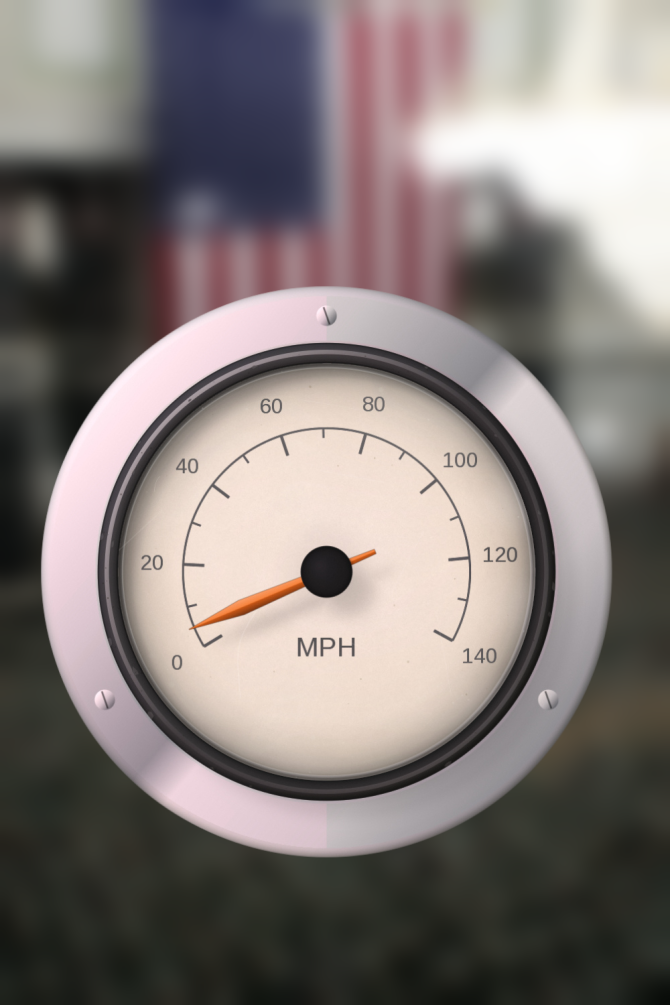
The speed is {"value": 5, "unit": "mph"}
